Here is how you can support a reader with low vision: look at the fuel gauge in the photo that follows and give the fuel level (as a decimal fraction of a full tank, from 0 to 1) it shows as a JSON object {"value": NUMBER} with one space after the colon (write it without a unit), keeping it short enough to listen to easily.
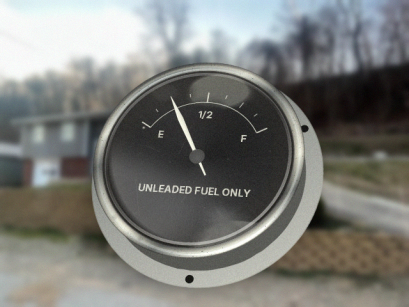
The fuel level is {"value": 0.25}
